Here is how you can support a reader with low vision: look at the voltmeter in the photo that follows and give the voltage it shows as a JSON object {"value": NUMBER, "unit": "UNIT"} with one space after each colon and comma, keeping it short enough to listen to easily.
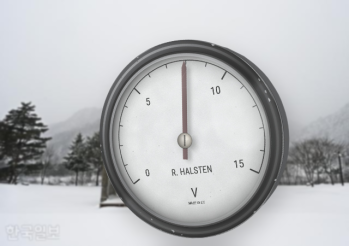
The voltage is {"value": 8, "unit": "V"}
